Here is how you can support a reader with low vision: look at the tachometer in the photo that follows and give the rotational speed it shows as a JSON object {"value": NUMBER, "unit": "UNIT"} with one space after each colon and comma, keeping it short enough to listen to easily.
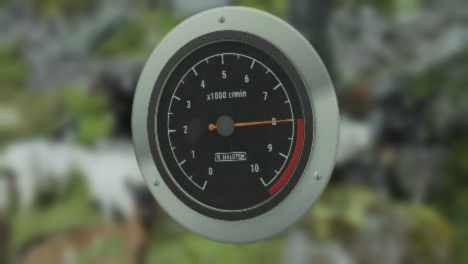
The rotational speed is {"value": 8000, "unit": "rpm"}
